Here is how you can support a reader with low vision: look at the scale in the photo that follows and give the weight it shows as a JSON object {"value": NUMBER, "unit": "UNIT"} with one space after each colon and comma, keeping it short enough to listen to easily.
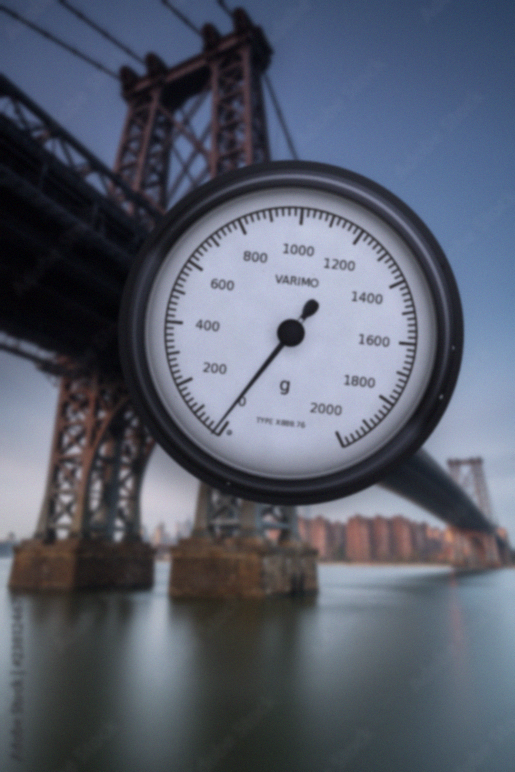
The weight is {"value": 20, "unit": "g"}
